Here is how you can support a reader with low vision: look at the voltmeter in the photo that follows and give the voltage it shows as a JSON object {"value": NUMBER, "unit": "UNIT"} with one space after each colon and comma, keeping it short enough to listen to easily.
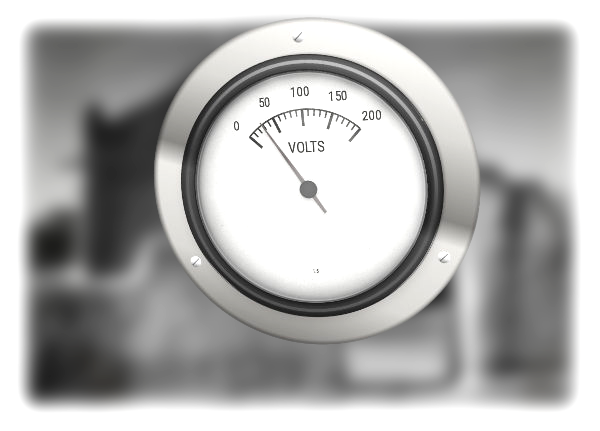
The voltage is {"value": 30, "unit": "V"}
